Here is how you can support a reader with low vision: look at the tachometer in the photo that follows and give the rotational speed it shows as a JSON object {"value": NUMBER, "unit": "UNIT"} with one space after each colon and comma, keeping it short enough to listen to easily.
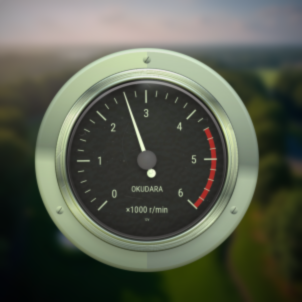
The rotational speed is {"value": 2600, "unit": "rpm"}
